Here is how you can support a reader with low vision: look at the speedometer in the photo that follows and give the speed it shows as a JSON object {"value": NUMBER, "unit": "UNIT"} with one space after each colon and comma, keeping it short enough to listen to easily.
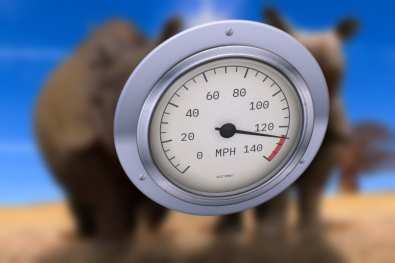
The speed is {"value": 125, "unit": "mph"}
